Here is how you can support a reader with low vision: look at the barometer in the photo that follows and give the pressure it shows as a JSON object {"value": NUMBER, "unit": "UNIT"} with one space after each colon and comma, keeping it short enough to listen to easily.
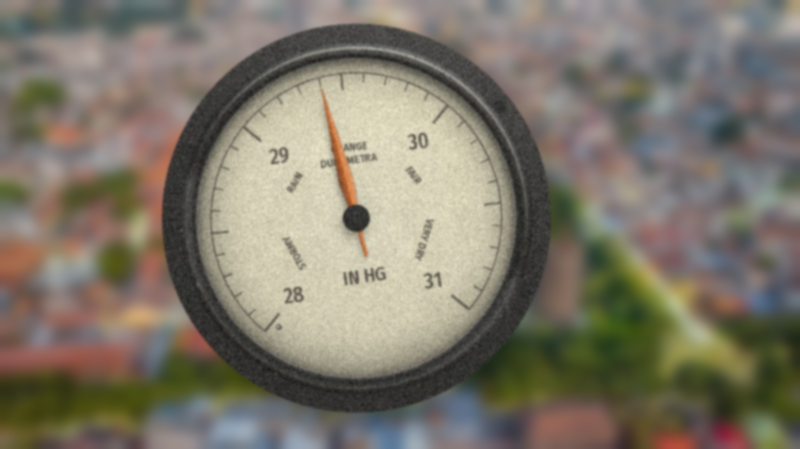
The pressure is {"value": 29.4, "unit": "inHg"}
